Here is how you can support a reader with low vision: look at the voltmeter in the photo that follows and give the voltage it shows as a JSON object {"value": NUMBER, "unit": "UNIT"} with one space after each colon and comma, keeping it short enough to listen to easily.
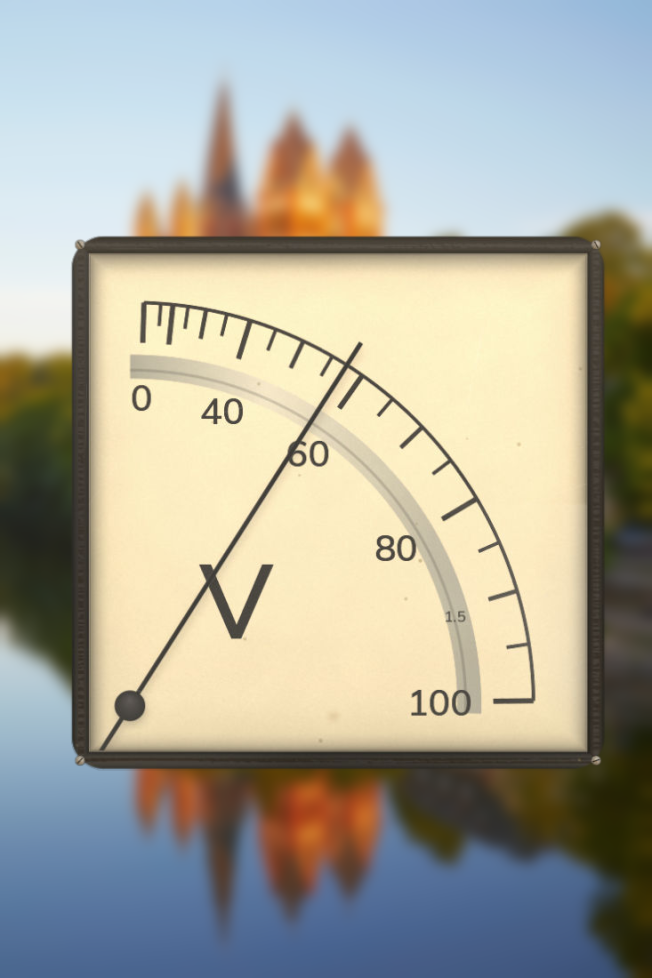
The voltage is {"value": 57.5, "unit": "V"}
